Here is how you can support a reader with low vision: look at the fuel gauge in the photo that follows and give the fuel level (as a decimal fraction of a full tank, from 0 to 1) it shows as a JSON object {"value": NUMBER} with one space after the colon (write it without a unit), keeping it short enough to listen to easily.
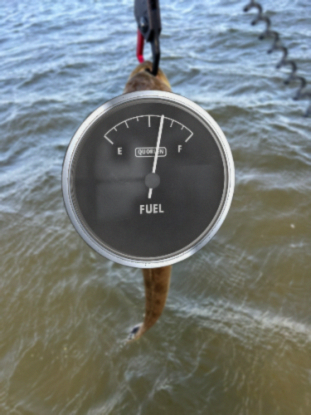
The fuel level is {"value": 0.625}
